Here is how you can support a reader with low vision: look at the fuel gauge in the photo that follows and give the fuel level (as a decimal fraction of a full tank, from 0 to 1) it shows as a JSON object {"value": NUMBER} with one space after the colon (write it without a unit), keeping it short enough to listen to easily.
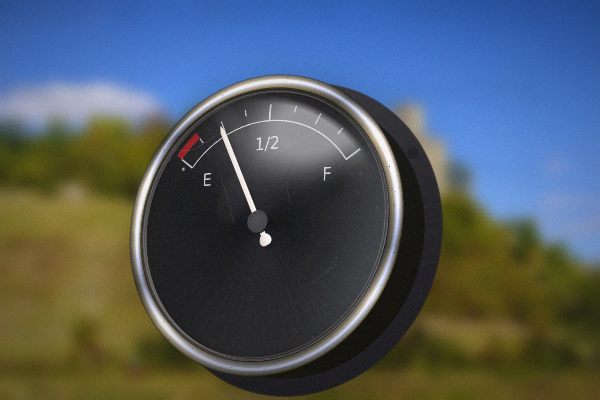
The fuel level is {"value": 0.25}
